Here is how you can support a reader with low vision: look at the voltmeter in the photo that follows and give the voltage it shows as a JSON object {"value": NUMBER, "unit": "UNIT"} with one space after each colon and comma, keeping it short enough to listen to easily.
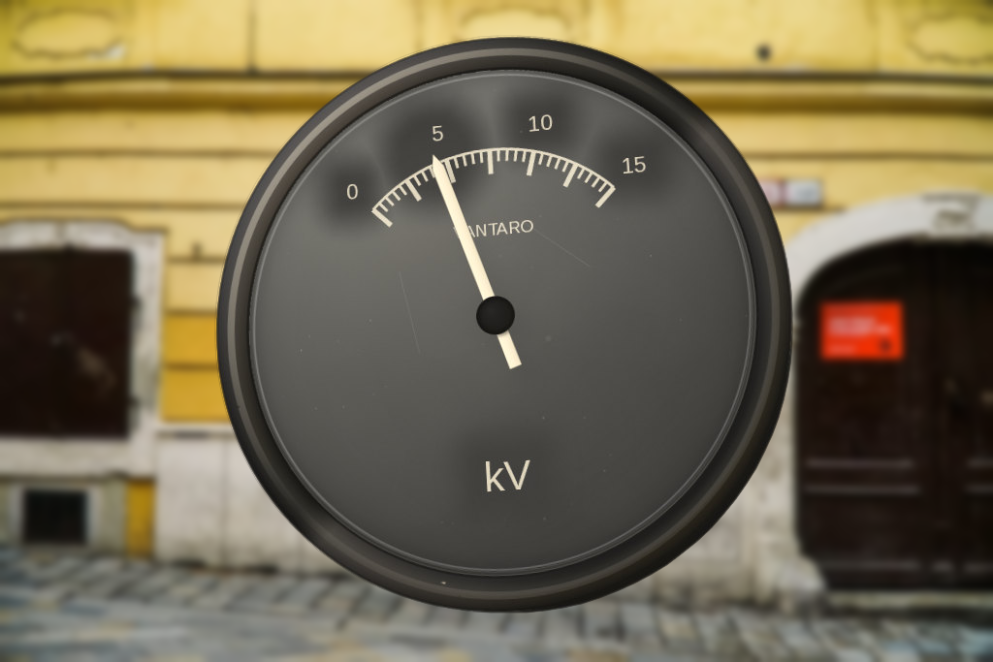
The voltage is {"value": 4.5, "unit": "kV"}
